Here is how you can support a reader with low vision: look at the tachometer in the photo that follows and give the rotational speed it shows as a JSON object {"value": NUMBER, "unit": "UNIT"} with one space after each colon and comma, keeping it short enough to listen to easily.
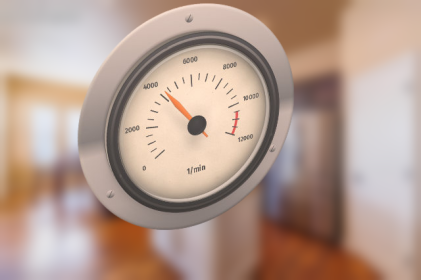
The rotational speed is {"value": 4250, "unit": "rpm"}
